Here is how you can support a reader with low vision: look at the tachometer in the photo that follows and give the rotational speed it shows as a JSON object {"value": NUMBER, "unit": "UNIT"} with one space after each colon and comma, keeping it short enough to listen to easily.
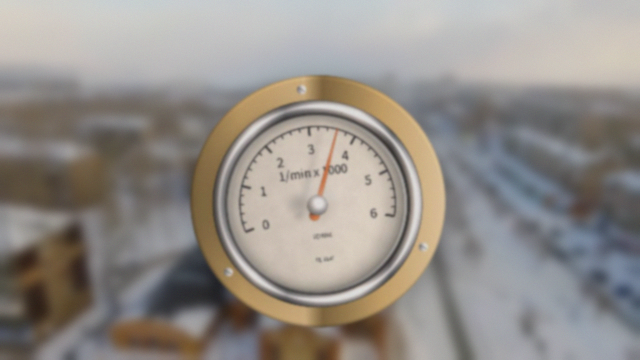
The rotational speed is {"value": 3600, "unit": "rpm"}
